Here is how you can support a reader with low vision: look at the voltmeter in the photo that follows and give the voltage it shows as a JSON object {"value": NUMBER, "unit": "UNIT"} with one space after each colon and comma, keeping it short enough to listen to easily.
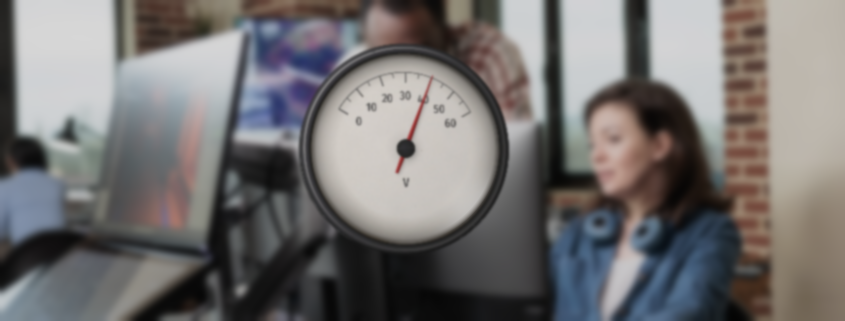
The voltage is {"value": 40, "unit": "V"}
